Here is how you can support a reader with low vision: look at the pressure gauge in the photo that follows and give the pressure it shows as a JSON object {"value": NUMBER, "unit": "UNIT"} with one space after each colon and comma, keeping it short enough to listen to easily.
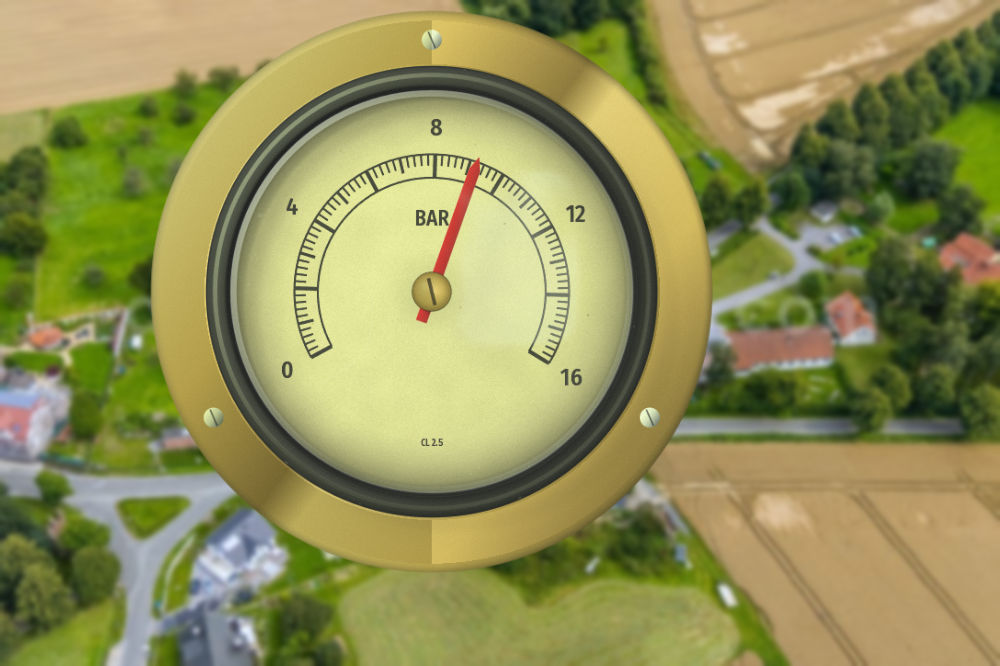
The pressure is {"value": 9.2, "unit": "bar"}
